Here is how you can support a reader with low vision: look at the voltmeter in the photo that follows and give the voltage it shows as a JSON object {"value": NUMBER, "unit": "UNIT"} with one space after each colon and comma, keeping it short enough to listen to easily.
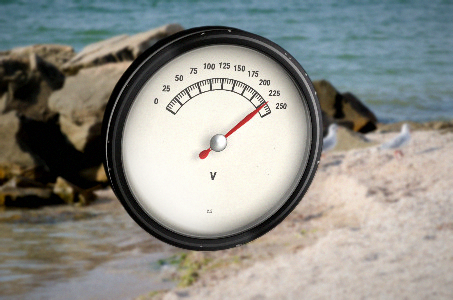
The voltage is {"value": 225, "unit": "V"}
